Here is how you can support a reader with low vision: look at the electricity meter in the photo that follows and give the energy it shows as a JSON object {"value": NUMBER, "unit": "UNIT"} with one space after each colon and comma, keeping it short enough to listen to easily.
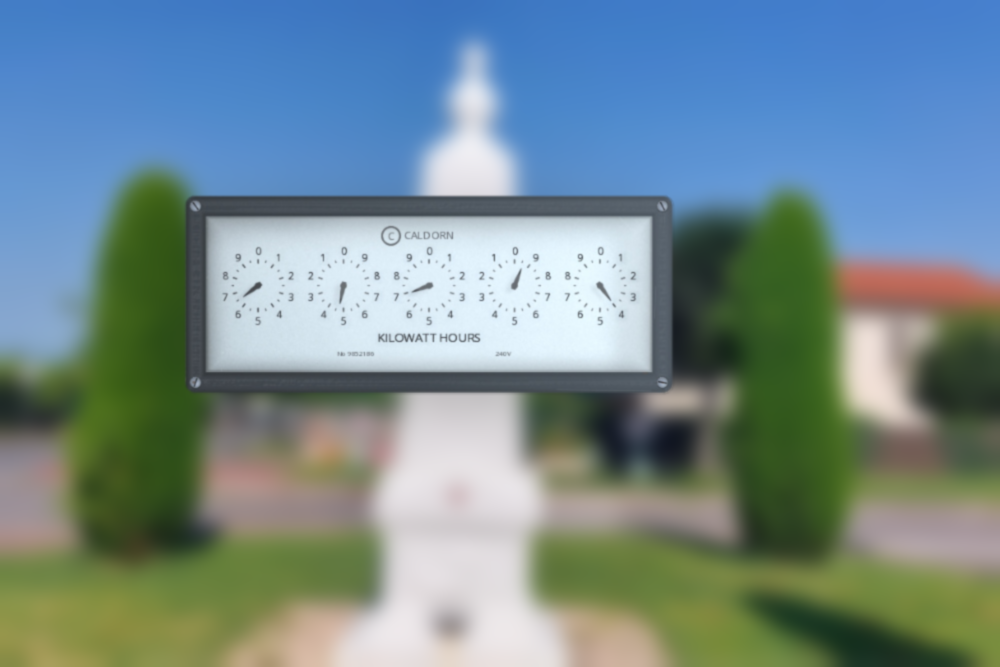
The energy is {"value": 64694, "unit": "kWh"}
